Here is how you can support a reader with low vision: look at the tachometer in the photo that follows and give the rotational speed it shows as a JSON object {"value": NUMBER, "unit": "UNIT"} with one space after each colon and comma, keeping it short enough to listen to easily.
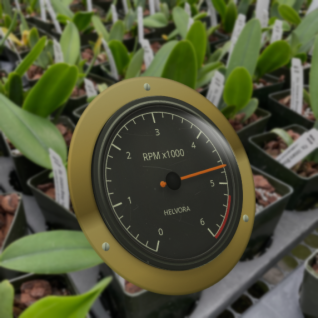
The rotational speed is {"value": 4700, "unit": "rpm"}
